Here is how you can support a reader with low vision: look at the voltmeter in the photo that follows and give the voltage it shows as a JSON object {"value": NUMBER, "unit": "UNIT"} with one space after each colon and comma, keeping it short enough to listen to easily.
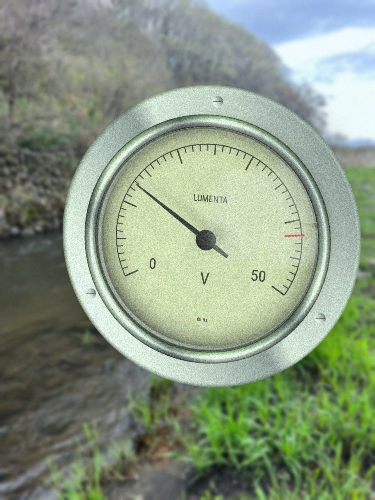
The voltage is {"value": 13, "unit": "V"}
